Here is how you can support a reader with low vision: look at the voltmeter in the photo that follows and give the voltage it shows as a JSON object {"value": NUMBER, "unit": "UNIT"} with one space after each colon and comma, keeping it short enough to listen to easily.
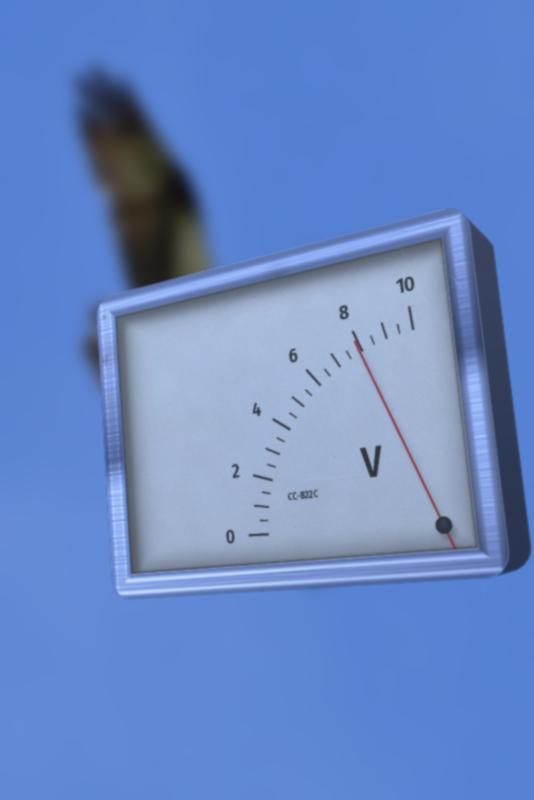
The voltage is {"value": 8, "unit": "V"}
